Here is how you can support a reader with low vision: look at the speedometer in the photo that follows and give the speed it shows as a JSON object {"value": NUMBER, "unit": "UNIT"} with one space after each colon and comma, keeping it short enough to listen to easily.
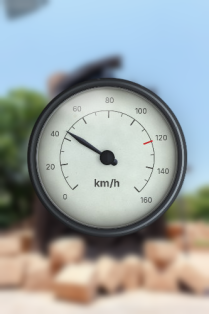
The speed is {"value": 45, "unit": "km/h"}
